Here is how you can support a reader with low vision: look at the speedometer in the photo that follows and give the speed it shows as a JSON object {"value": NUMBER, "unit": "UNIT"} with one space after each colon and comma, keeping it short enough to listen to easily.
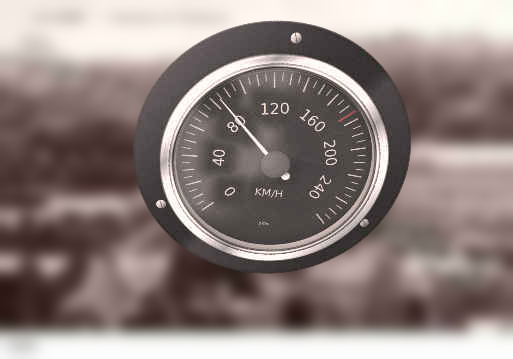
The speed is {"value": 85, "unit": "km/h"}
